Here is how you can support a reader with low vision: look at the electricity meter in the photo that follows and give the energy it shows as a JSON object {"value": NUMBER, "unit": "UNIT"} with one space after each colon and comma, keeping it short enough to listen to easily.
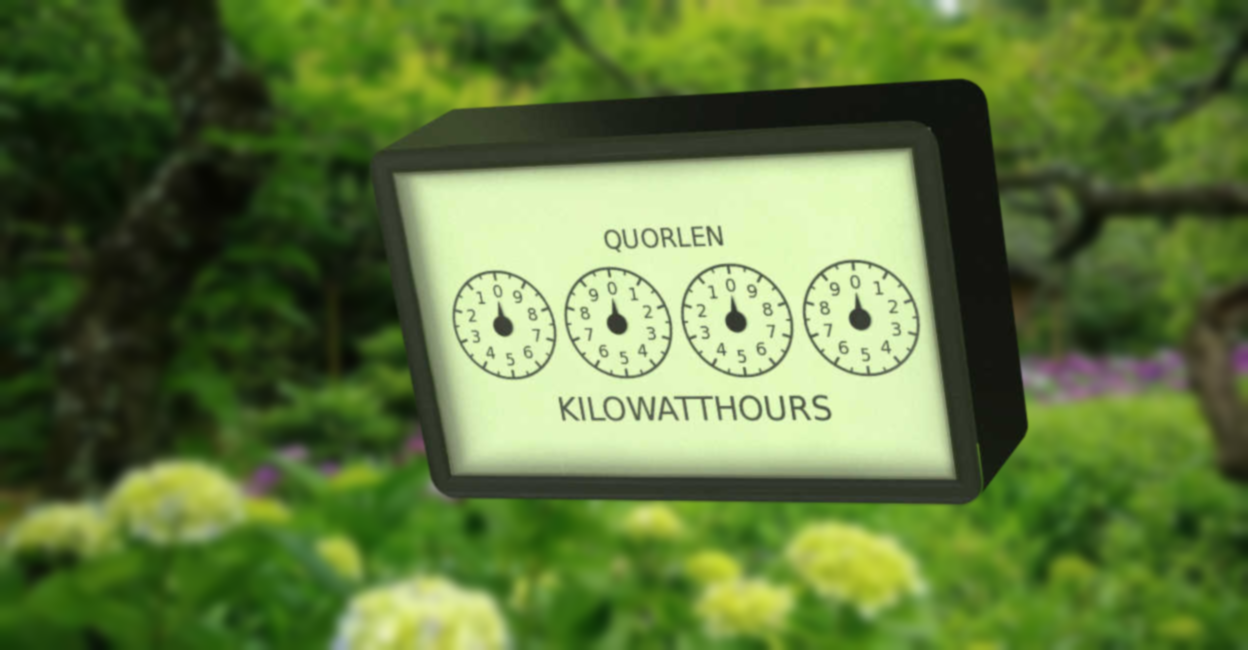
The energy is {"value": 0, "unit": "kWh"}
